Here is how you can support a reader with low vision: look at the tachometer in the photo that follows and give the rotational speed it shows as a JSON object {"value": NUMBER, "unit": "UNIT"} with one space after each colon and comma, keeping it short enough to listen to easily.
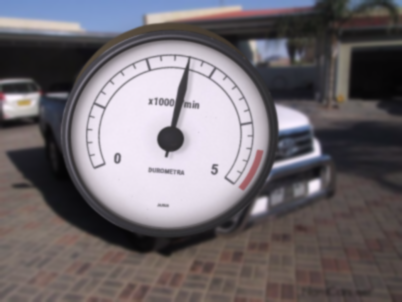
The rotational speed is {"value": 2600, "unit": "rpm"}
